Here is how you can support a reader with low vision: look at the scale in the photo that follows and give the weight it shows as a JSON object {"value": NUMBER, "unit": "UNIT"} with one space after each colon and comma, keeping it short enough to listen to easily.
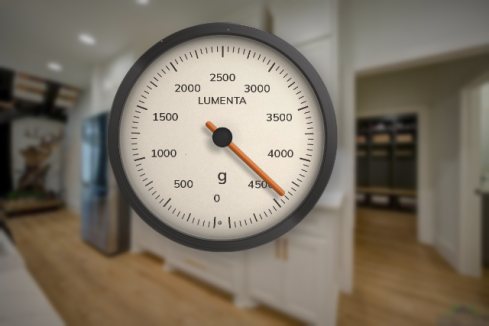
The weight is {"value": 4400, "unit": "g"}
